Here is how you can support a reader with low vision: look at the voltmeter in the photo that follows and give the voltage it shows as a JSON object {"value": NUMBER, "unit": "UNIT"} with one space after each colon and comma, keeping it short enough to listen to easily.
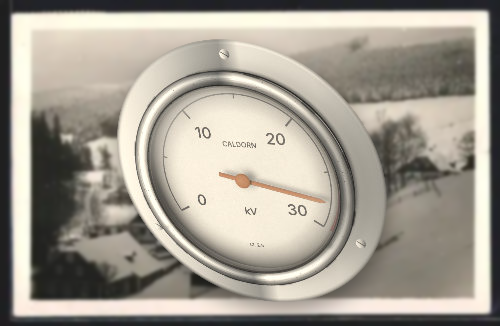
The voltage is {"value": 27.5, "unit": "kV"}
